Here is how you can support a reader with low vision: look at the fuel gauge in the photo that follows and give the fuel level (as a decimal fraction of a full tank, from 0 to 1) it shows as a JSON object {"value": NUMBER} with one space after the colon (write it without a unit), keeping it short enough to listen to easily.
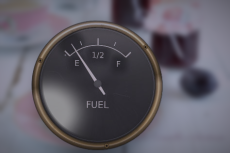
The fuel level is {"value": 0.125}
